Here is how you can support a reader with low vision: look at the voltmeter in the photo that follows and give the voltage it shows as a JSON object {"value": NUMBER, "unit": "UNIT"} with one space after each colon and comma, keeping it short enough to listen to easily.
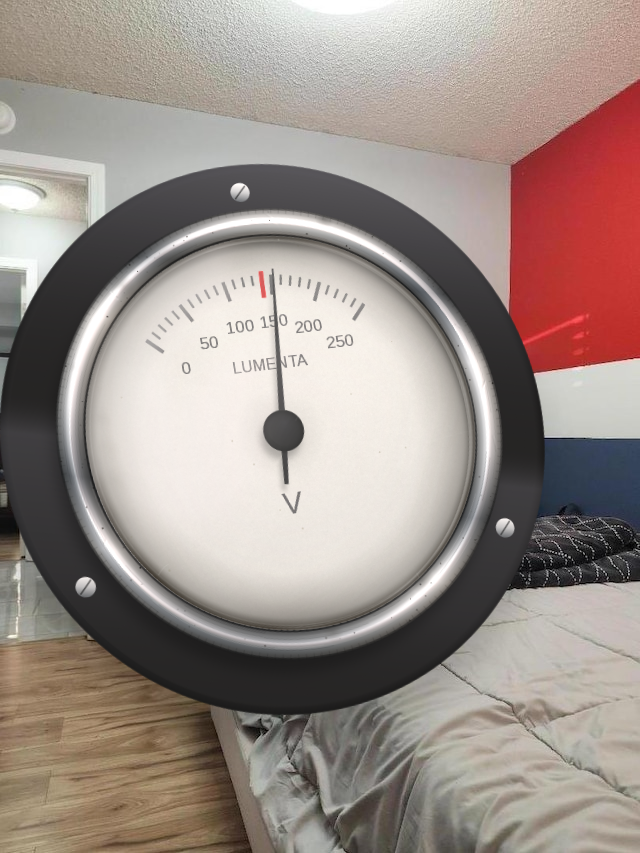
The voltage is {"value": 150, "unit": "V"}
